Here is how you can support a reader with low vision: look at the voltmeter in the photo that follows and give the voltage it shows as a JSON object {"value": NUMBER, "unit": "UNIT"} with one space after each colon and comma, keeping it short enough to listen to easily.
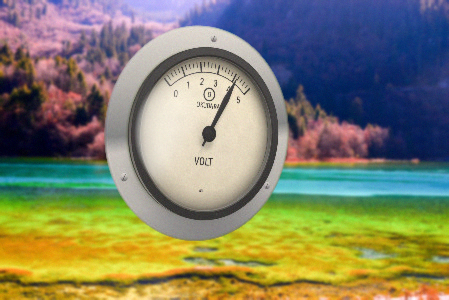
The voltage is {"value": 4, "unit": "V"}
